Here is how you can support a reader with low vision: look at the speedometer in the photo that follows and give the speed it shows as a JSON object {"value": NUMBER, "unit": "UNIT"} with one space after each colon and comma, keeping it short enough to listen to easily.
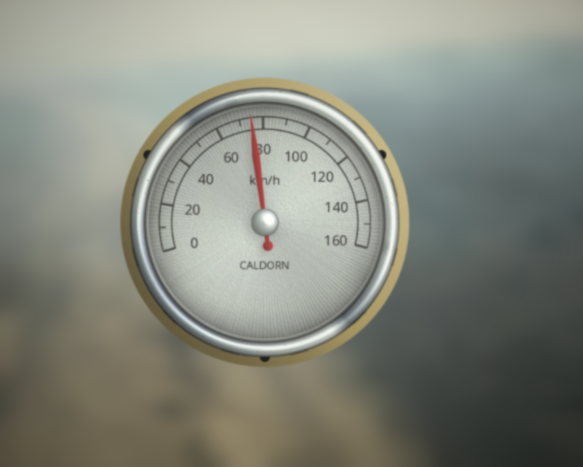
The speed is {"value": 75, "unit": "km/h"}
